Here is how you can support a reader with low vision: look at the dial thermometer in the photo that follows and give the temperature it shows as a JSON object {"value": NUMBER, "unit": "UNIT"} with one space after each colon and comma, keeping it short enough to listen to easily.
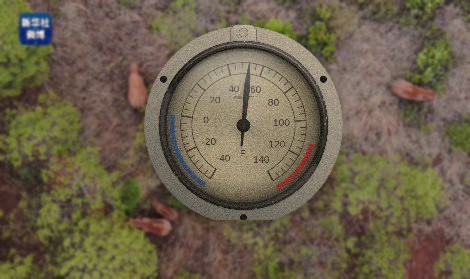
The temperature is {"value": 52, "unit": "°F"}
